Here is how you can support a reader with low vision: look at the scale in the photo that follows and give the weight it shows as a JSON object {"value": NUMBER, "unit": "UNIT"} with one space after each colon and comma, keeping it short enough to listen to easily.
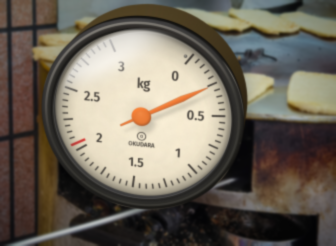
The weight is {"value": 0.25, "unit": "kg"}
